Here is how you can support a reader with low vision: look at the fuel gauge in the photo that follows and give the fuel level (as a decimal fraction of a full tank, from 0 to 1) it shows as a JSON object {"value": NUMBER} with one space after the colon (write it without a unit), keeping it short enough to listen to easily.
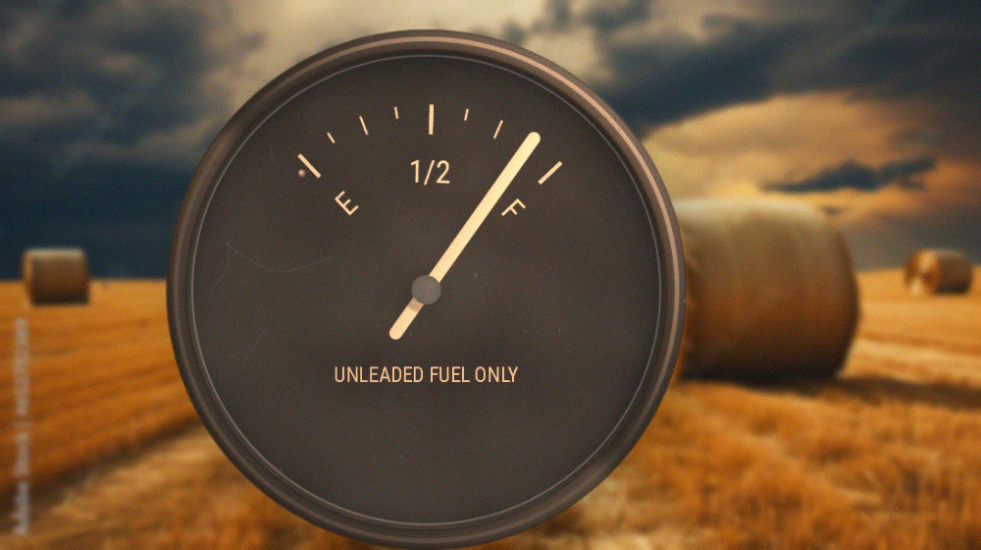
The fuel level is {"value": 0.875}
